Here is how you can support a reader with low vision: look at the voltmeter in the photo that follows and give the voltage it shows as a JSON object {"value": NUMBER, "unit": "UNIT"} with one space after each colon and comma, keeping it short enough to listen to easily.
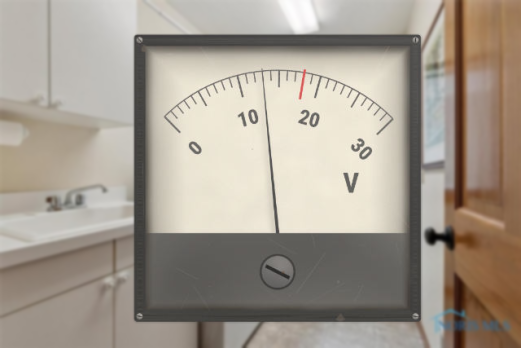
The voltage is {"value": 13, "unit": "V"}
